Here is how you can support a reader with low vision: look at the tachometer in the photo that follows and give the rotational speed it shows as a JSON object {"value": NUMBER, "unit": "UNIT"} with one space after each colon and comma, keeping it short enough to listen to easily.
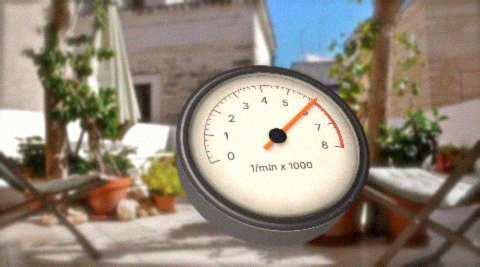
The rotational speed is {"value": 6000, "unit": "rpm"}
